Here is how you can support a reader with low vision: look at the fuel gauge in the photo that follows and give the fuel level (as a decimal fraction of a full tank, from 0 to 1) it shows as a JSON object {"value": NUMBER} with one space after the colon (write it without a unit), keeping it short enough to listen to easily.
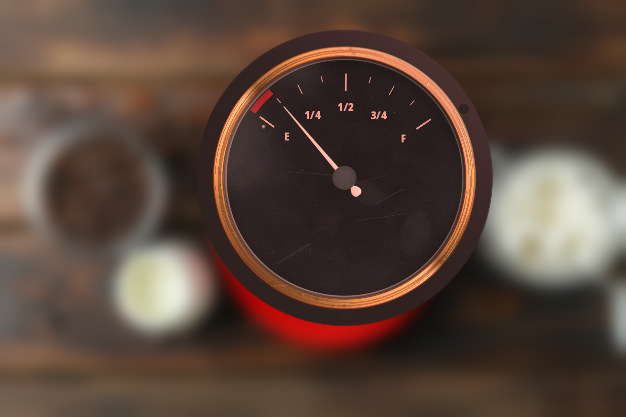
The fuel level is {"value": 0.125}
